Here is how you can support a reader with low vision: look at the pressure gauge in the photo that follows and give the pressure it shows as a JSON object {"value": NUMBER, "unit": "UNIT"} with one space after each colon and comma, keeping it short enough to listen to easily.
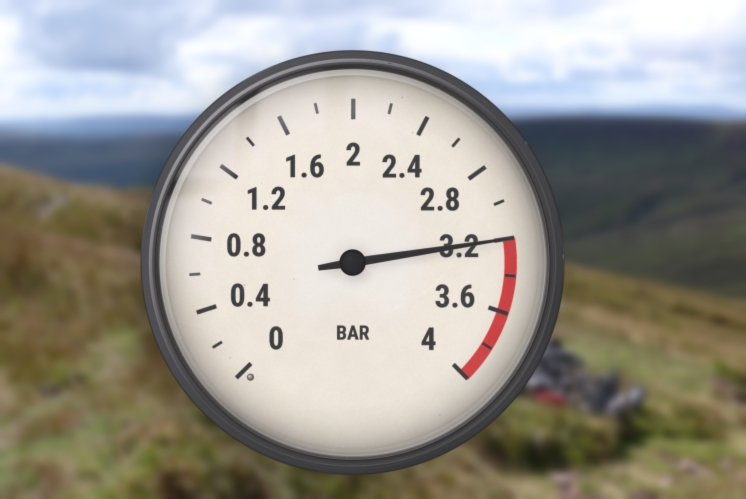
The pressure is {"value": 3.2, "unit": "bar"}
